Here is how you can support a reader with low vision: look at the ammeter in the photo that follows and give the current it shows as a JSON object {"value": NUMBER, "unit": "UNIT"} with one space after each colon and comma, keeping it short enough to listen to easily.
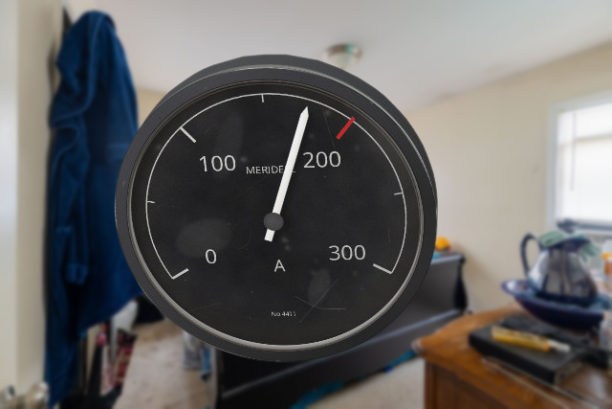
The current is {"value": 175, "unit": "A"}
